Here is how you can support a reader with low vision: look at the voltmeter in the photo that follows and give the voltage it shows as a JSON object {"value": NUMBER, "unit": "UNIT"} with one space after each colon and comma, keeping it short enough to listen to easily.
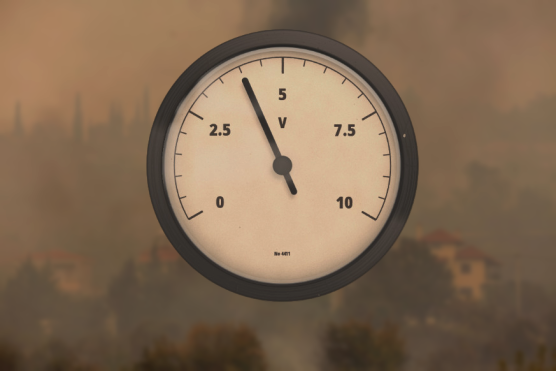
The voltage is {"value": 4, "unit": "V"}
